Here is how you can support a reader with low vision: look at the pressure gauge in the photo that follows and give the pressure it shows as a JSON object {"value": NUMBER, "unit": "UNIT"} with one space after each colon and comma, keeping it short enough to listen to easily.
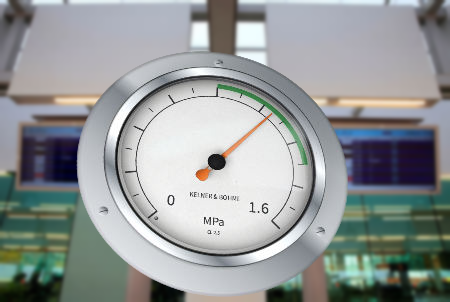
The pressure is {"value": 1.05, "unit": "MPa"}
